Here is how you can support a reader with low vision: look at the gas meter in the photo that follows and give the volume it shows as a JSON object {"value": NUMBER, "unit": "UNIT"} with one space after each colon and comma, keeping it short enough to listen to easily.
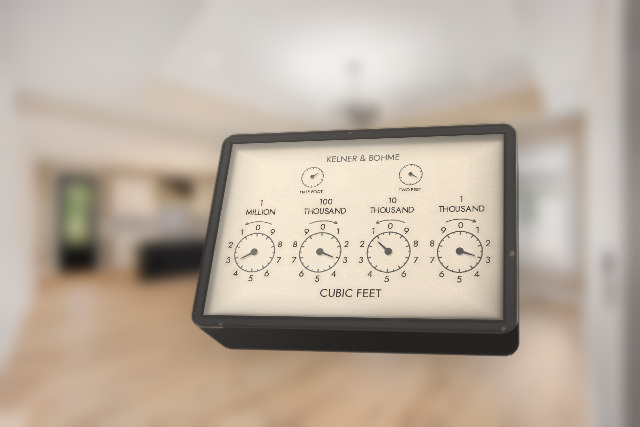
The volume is {"value": 331300, "unit": "ft³"}
